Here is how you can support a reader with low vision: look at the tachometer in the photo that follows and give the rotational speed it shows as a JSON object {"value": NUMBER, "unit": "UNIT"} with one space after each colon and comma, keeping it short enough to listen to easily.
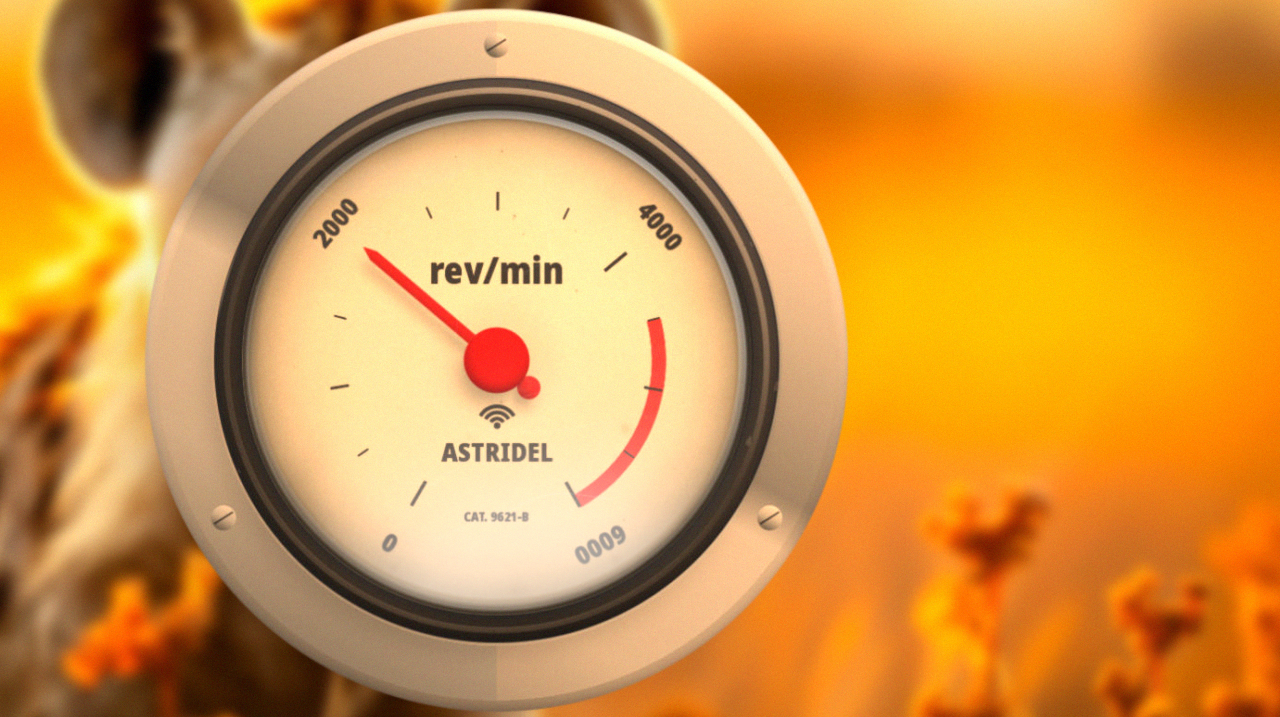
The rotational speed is {"value": 2000, "unit": "rpm"}
